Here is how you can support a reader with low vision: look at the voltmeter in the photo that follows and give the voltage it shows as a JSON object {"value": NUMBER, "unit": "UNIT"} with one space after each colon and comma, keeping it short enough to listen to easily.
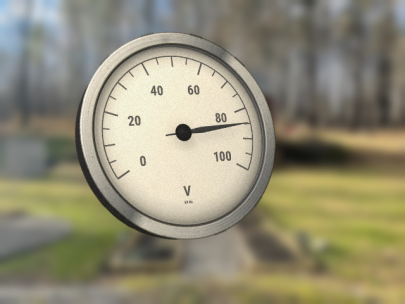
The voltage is {"value": 85, "unit": "V"}
